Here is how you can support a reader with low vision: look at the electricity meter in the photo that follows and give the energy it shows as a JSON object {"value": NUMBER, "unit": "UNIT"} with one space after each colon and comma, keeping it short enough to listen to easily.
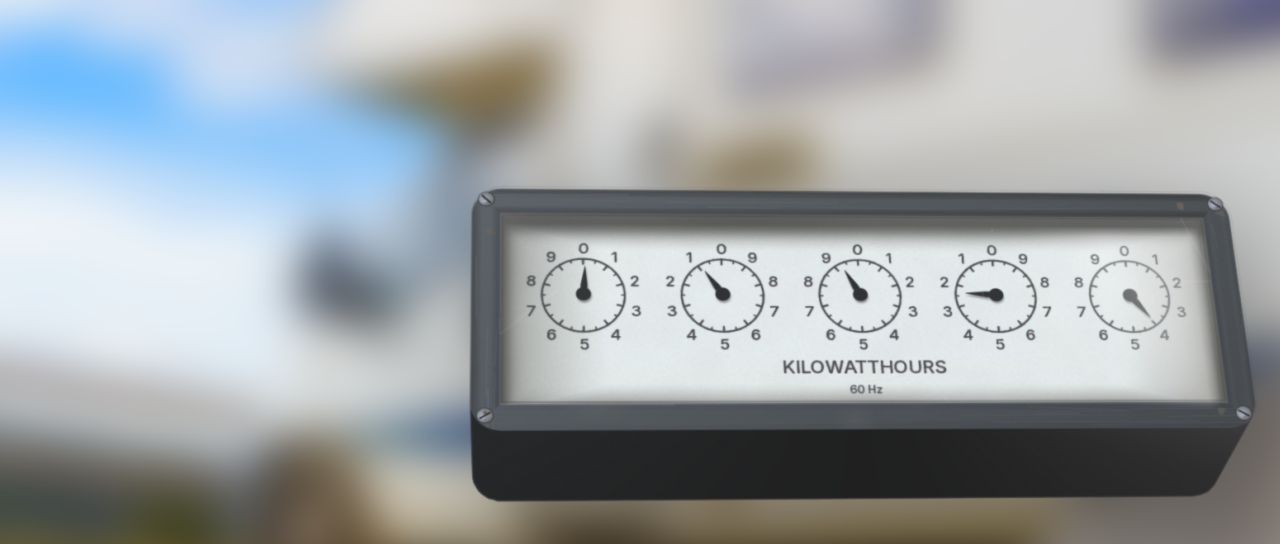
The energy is {"value": 924, "unit": "kWh"}
